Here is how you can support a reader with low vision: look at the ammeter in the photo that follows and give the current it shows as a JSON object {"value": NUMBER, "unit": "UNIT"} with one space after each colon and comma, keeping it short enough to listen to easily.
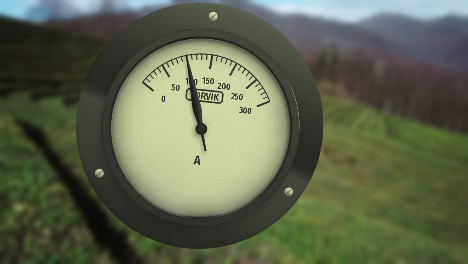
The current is {"value": 100, "unit": "A"}
